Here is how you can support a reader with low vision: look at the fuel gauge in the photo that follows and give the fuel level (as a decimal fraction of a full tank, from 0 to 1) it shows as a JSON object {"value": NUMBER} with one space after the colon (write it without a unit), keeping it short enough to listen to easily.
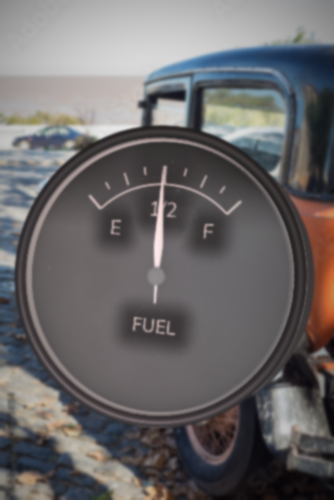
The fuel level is {"value": 0.5}
